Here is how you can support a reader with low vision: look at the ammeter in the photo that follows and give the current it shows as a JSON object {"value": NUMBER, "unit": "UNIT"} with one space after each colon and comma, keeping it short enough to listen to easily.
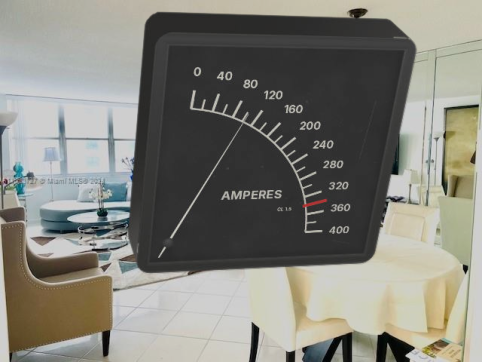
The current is {"value": 100, "unit": "A"}
